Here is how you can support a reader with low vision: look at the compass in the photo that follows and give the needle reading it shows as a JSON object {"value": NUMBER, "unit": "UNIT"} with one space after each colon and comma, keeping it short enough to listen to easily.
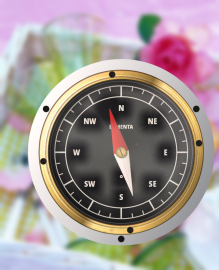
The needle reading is {"value": 345, "unit": "°"}
